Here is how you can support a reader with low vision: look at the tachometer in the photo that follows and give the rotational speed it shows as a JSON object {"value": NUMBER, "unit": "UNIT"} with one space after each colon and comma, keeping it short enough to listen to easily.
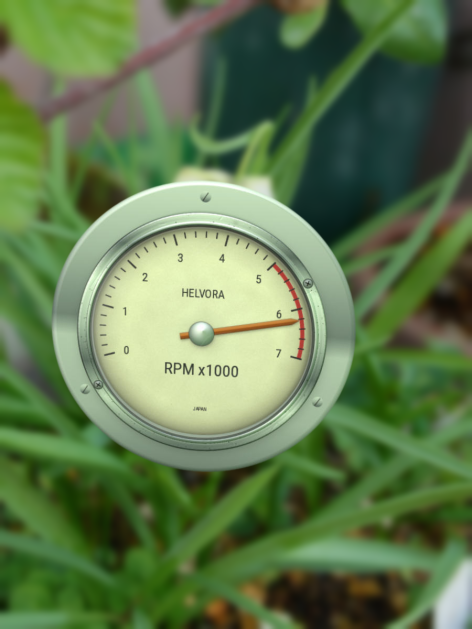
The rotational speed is {"value": 6200, "unit": "rpm"}
